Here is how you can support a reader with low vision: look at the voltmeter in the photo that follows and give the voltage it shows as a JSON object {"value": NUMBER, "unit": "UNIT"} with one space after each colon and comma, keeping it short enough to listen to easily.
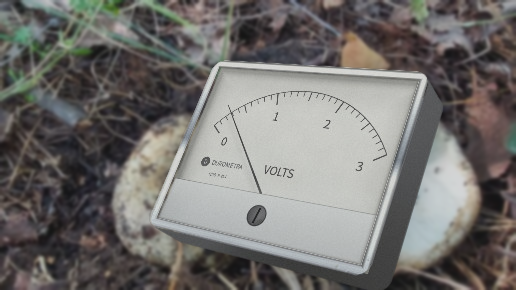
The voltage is {"value": 0.3, "unit": "V"}
